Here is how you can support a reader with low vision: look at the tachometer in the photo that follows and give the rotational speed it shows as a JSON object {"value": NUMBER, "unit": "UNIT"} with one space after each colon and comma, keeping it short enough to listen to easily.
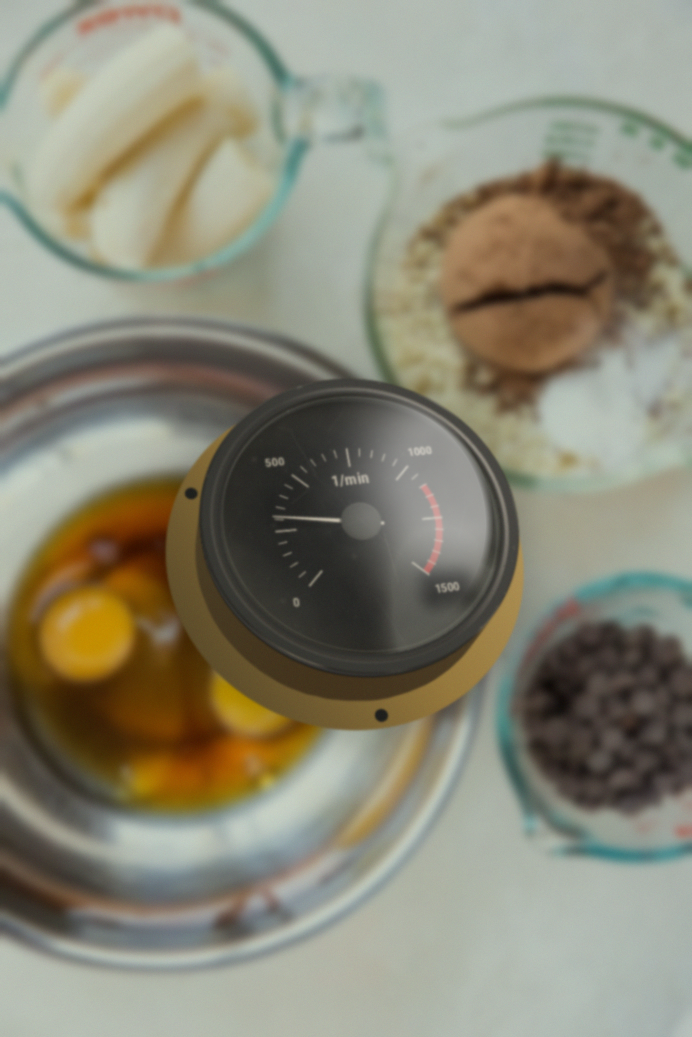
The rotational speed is {"value": 300, "unit": "rpm"}
